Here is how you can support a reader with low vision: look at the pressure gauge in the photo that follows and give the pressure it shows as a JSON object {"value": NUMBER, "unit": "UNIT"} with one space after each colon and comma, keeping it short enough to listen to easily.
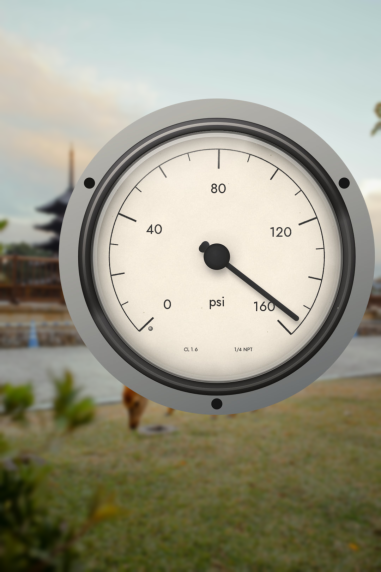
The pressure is {"value": 155, "unit": "psi"}
